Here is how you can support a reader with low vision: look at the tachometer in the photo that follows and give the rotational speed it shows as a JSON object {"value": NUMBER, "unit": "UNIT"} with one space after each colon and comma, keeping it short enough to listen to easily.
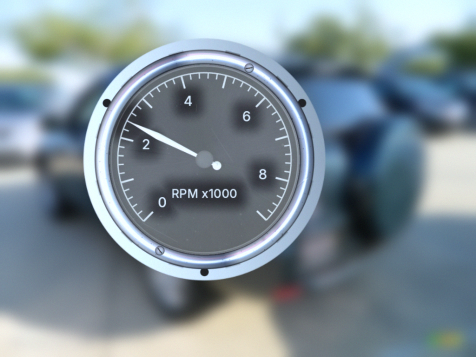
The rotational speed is {"value": 2400, "unit": "rpm"}
